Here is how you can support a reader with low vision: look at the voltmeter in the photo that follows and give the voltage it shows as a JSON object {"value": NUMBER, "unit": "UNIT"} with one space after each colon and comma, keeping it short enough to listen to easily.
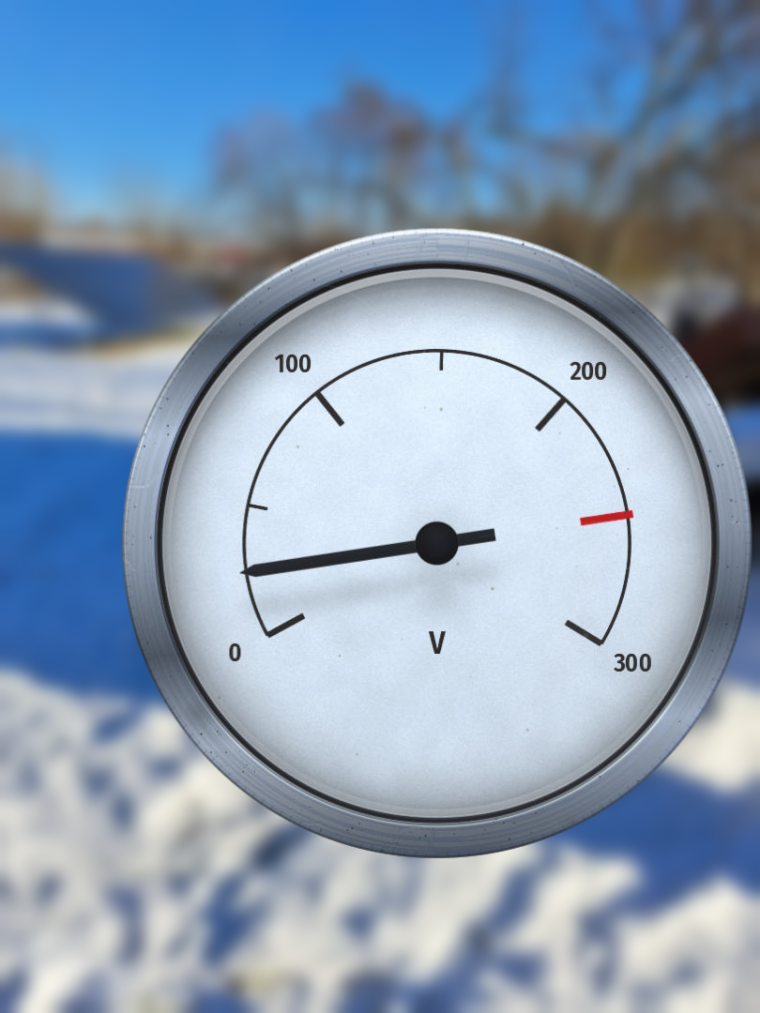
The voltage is {"value": 25, "unit": "V"}
